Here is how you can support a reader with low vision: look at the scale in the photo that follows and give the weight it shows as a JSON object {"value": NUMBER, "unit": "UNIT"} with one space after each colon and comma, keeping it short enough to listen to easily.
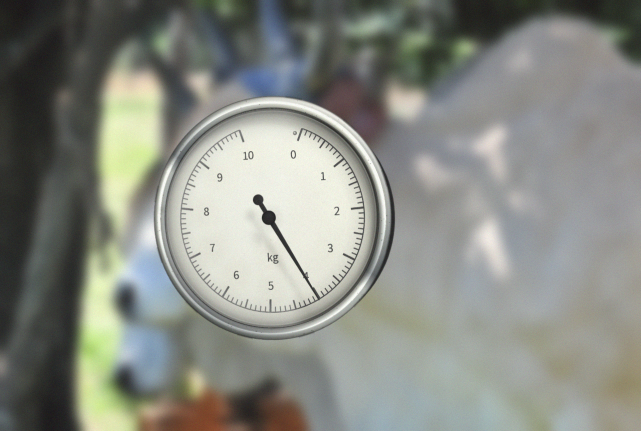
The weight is {"value": 4, "unit": "kg"}
